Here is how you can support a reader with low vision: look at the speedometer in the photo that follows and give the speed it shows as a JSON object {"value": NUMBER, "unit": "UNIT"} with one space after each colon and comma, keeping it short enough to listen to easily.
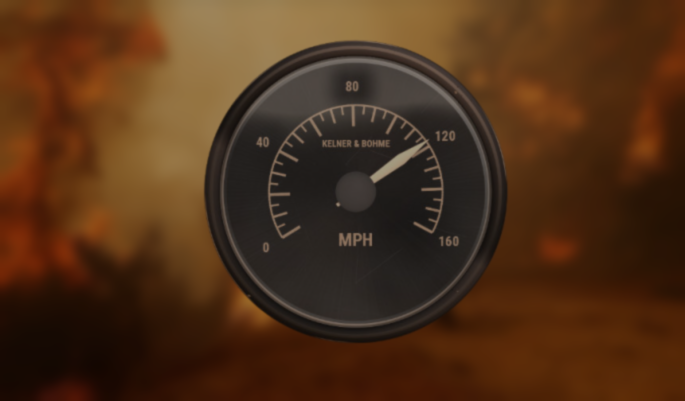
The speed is {"value": 117.5, "unit": "mph"}
